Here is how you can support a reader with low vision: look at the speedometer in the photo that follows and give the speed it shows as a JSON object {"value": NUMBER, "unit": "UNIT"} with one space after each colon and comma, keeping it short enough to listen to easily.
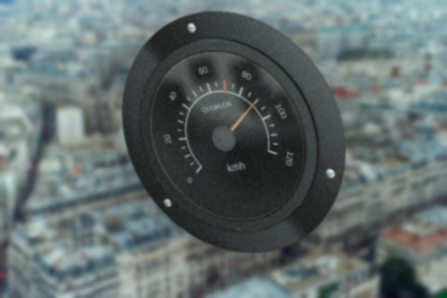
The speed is {"value": 90, "unit": "km/h"}
